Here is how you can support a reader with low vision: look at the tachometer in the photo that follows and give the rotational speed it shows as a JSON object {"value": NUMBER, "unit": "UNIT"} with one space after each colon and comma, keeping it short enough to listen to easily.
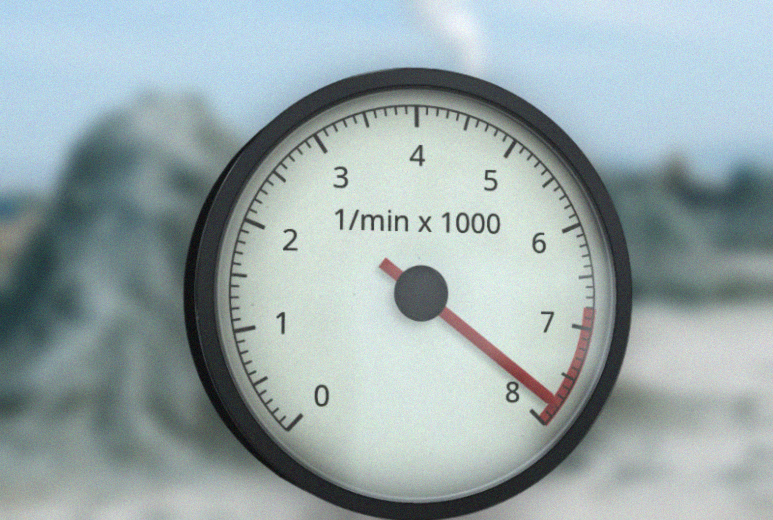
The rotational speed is {"value": 7800, "unit": "rpm"}
